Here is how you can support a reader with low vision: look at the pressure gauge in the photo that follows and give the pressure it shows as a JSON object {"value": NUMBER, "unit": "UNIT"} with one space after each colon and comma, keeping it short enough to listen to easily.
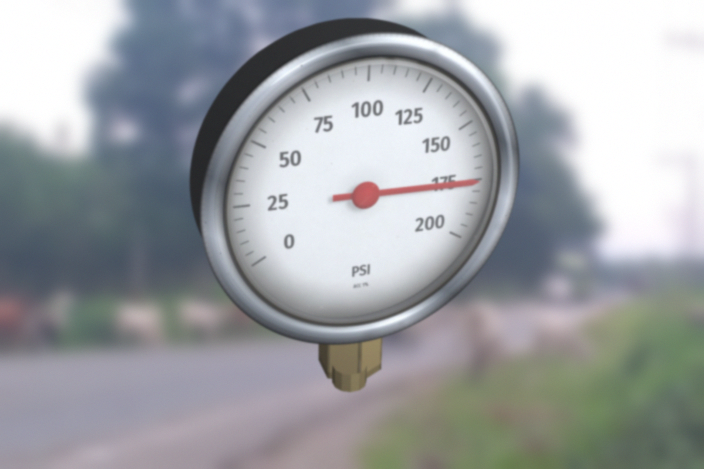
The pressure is {"value": 175, "unit": "psi"}
